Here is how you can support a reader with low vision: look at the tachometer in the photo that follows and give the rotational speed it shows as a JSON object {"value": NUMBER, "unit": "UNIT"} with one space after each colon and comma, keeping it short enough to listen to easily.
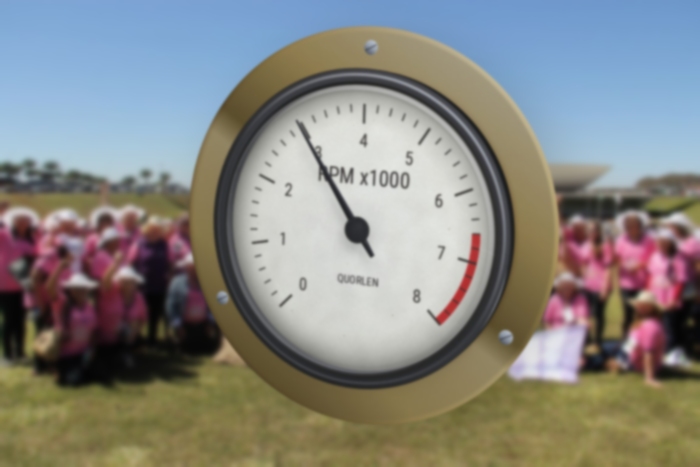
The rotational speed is {"value": 3000, "unit": "rpm"}
